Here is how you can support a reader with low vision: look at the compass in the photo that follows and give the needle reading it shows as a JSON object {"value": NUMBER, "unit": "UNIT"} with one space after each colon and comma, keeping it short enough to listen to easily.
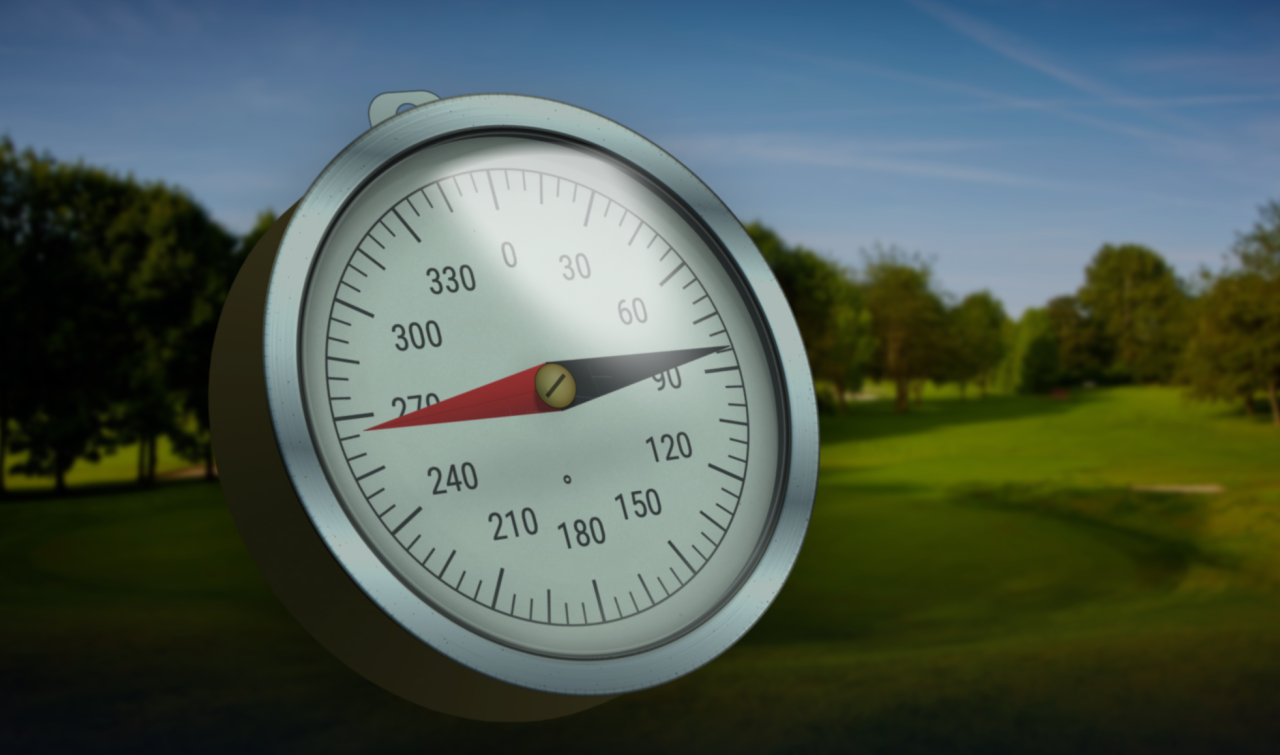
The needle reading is {"value": 265, "unit": "°"}
